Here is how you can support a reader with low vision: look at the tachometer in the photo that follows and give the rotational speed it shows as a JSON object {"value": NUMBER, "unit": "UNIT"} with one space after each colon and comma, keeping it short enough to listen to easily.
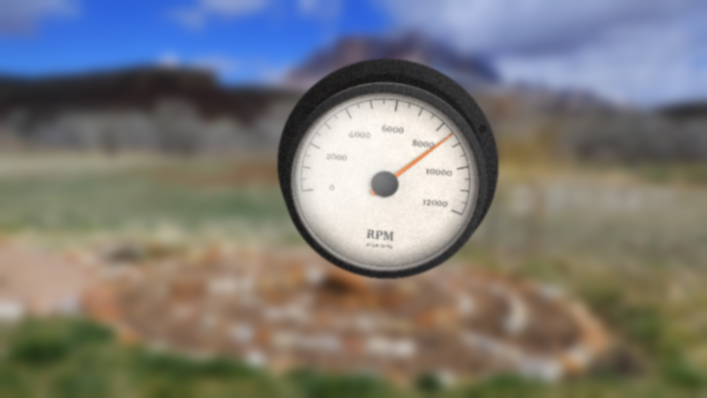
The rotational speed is {"value": 8500, "unit": "rpm"}
